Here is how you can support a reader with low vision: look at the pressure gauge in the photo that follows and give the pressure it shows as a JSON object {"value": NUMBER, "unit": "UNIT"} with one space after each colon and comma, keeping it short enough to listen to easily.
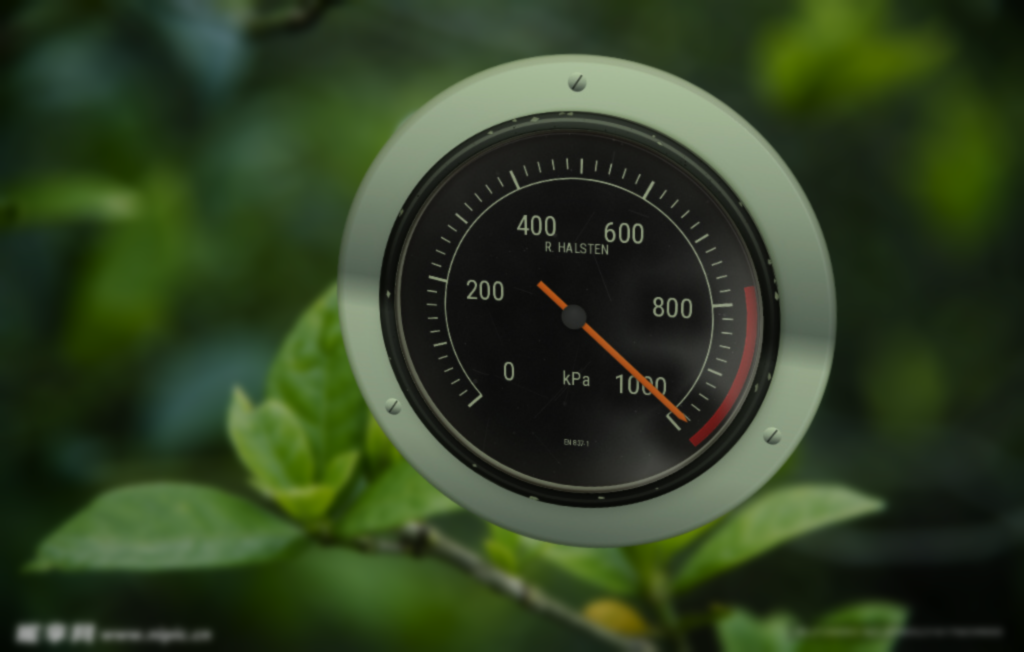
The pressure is {"value": 980, "unit": "kPa"}
